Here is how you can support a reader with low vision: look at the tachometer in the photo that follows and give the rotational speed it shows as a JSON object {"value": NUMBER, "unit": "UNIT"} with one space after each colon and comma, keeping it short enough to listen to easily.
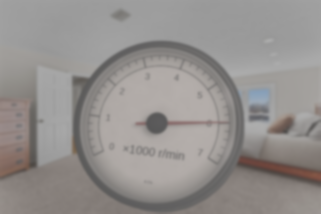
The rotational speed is {"value": 6000, "unit": "rpm"}
